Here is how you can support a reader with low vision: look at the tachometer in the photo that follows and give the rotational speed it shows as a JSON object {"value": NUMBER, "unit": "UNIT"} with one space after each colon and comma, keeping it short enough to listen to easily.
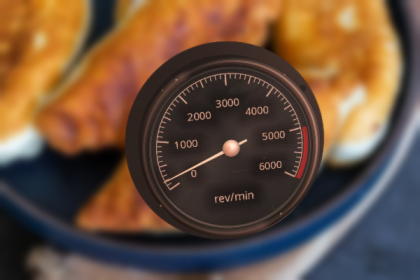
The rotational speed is {"value": 200, "unit": "rpm"}
